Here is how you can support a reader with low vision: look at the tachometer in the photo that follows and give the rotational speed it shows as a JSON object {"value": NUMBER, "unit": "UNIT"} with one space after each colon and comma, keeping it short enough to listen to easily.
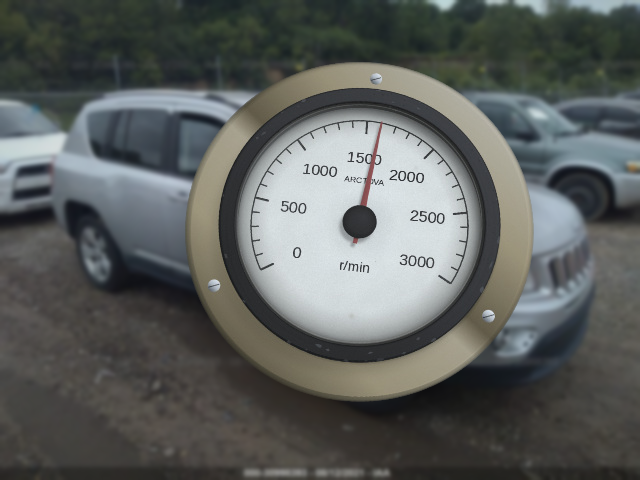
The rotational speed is {"value": 1600, "unit": "rpm"}
